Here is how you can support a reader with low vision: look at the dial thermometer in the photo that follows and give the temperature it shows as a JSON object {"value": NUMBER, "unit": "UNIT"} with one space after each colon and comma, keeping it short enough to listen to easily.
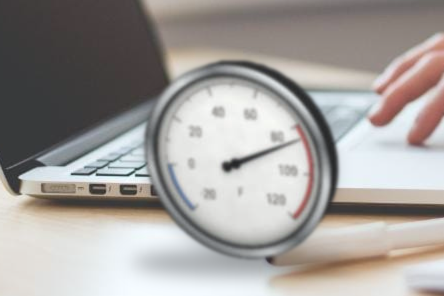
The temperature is {"value": 85, "unit": "°F"}
